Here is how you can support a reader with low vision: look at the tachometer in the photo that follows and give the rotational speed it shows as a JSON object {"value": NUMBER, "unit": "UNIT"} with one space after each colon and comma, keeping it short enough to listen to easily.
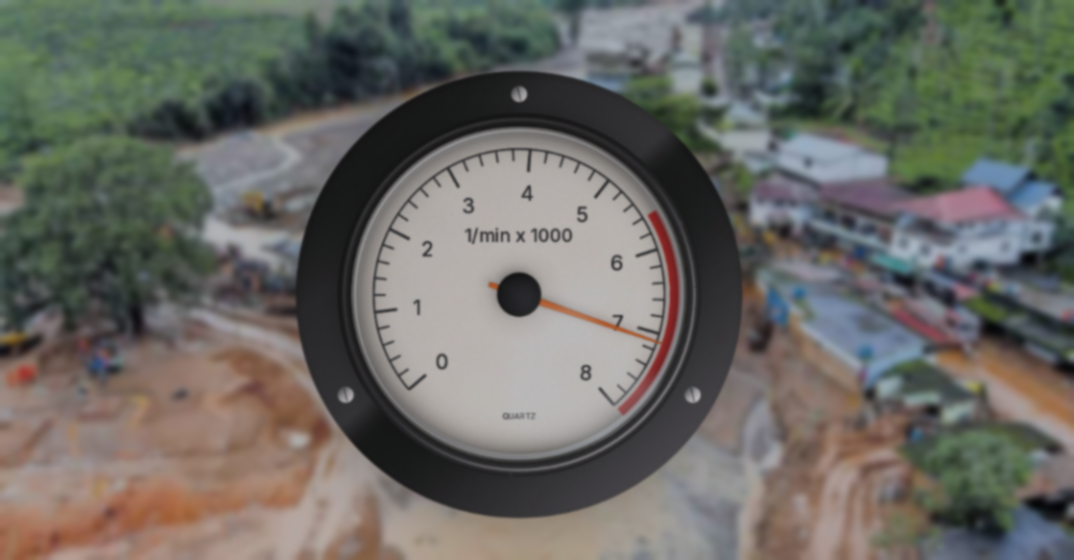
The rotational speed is {"value": 7100, "unit": "rpm"}
